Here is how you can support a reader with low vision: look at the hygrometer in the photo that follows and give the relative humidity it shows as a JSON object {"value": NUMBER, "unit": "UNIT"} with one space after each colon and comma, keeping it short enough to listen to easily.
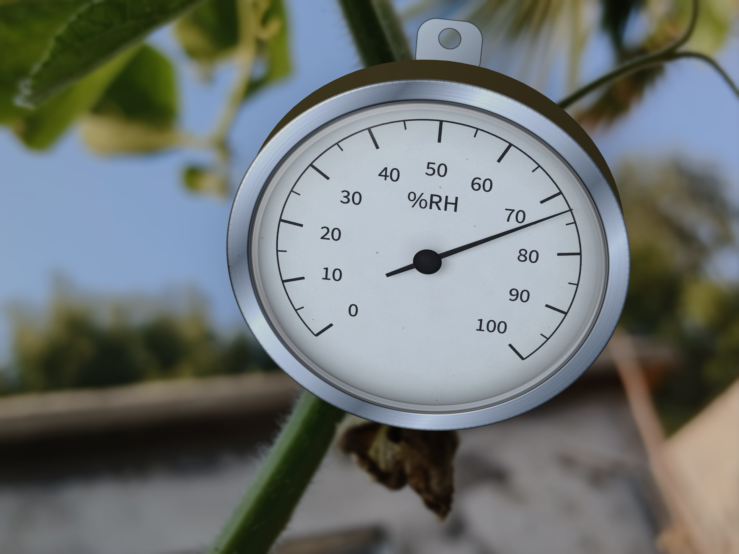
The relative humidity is {"value": 72.5, "unit": "%"}
